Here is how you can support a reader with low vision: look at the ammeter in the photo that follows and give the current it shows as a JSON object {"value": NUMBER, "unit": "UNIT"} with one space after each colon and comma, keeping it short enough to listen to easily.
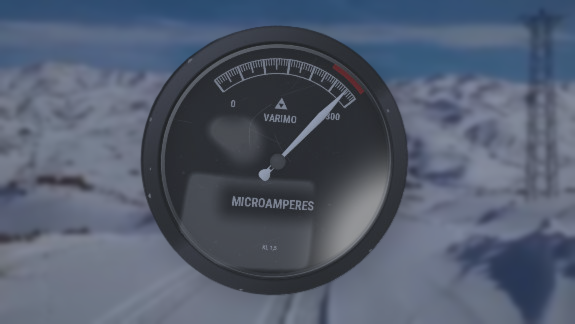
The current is {"value": 275, "unit": "µA"}
